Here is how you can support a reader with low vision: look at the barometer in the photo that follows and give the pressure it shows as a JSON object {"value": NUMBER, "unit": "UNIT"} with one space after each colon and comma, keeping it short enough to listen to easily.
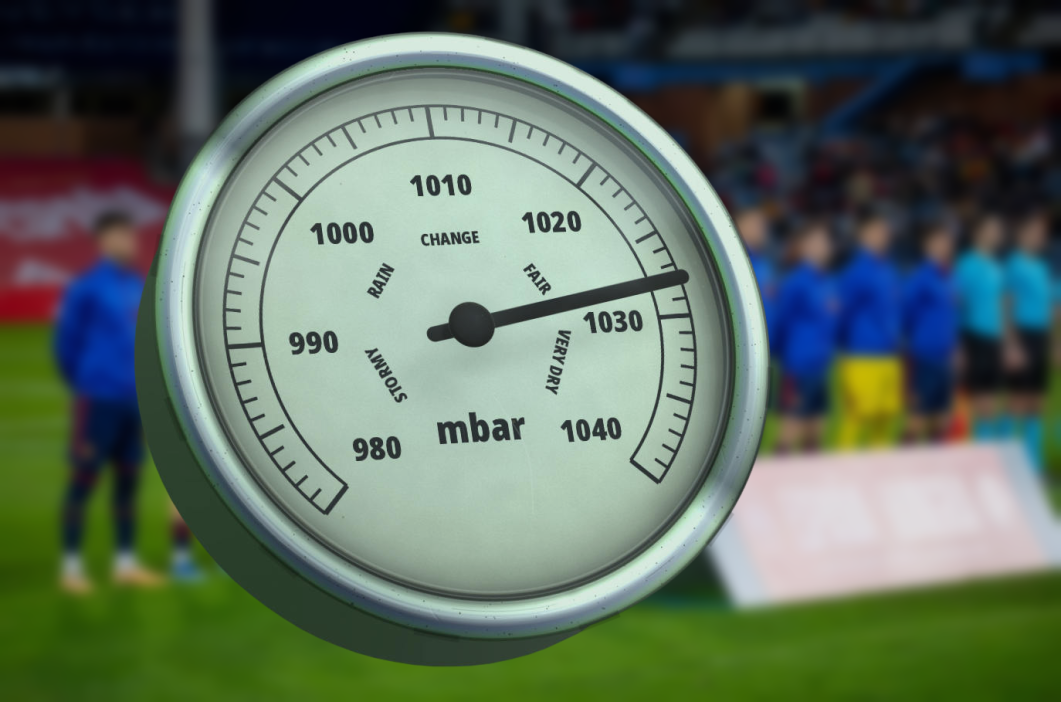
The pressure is {"value": 1028, "unit": "mbar"}
